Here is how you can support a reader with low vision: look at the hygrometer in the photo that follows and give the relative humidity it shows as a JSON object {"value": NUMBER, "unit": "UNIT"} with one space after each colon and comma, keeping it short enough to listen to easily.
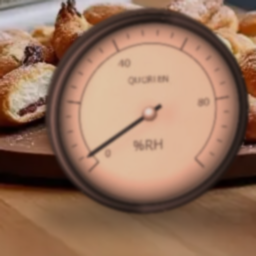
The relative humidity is {"value": 4, "unit": "%"}
